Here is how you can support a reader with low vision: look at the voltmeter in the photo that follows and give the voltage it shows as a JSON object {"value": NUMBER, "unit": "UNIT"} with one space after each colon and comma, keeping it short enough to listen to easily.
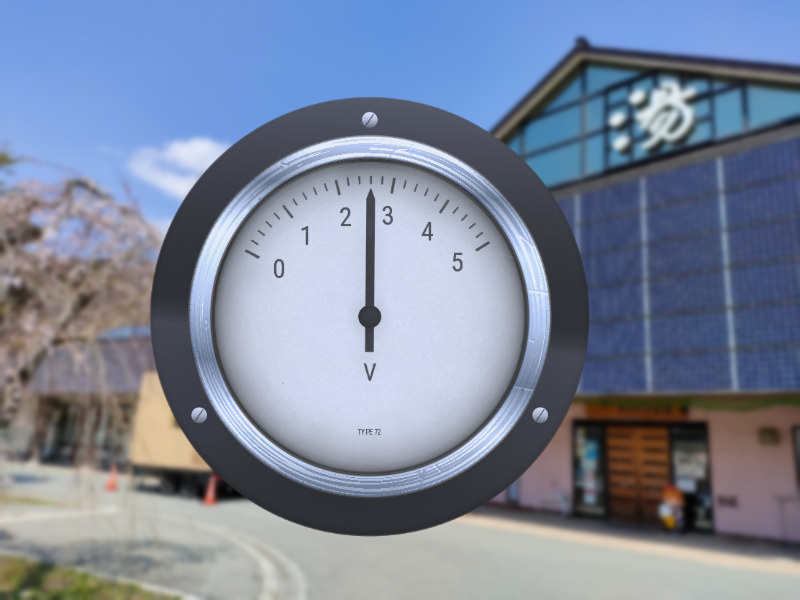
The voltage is {"value": 2.6, "unit": "V"}
